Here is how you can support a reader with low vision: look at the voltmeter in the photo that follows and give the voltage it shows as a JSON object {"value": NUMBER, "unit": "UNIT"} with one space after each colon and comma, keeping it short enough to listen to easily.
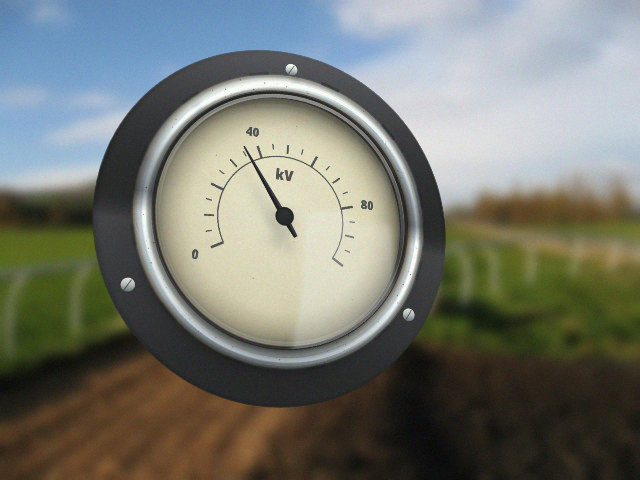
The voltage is {"value": 35, "unit": "kV"}
